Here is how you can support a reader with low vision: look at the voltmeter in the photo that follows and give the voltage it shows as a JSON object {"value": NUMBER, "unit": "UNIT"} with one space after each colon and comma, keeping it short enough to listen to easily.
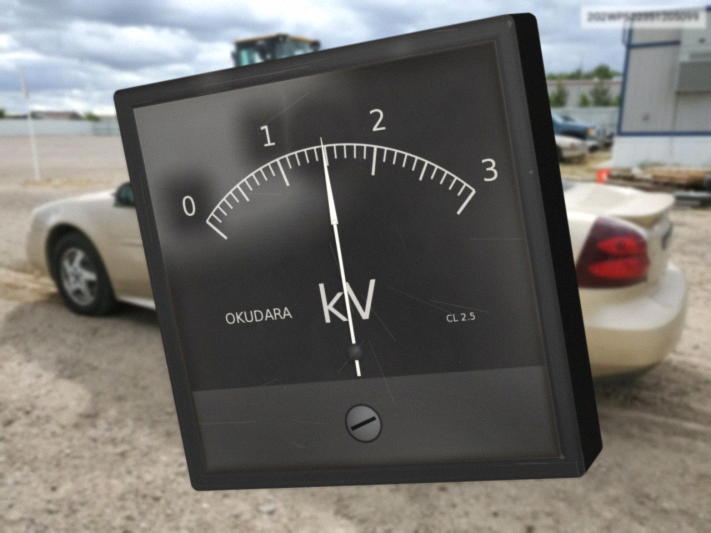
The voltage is {"value": 1.5, "unit": "kV"}
